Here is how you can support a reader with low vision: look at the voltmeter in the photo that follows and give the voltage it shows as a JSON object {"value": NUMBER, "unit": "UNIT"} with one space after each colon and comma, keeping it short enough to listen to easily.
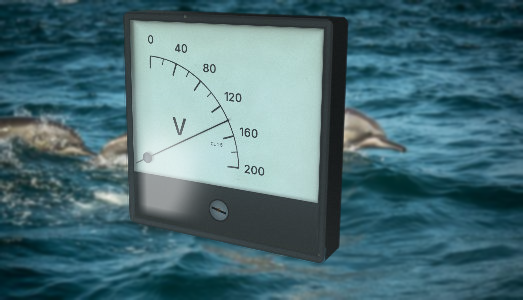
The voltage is {"value": 140, "unit": "V"}
